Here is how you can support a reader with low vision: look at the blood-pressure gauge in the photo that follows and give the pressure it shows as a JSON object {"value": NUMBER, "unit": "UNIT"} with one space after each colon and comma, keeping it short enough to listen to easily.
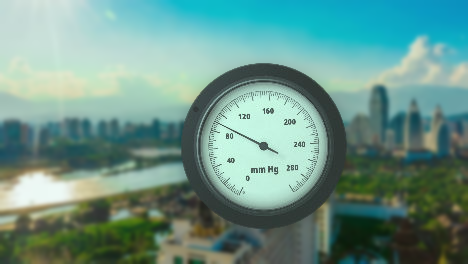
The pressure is {"value": 90, "unit": "mmHg"}
